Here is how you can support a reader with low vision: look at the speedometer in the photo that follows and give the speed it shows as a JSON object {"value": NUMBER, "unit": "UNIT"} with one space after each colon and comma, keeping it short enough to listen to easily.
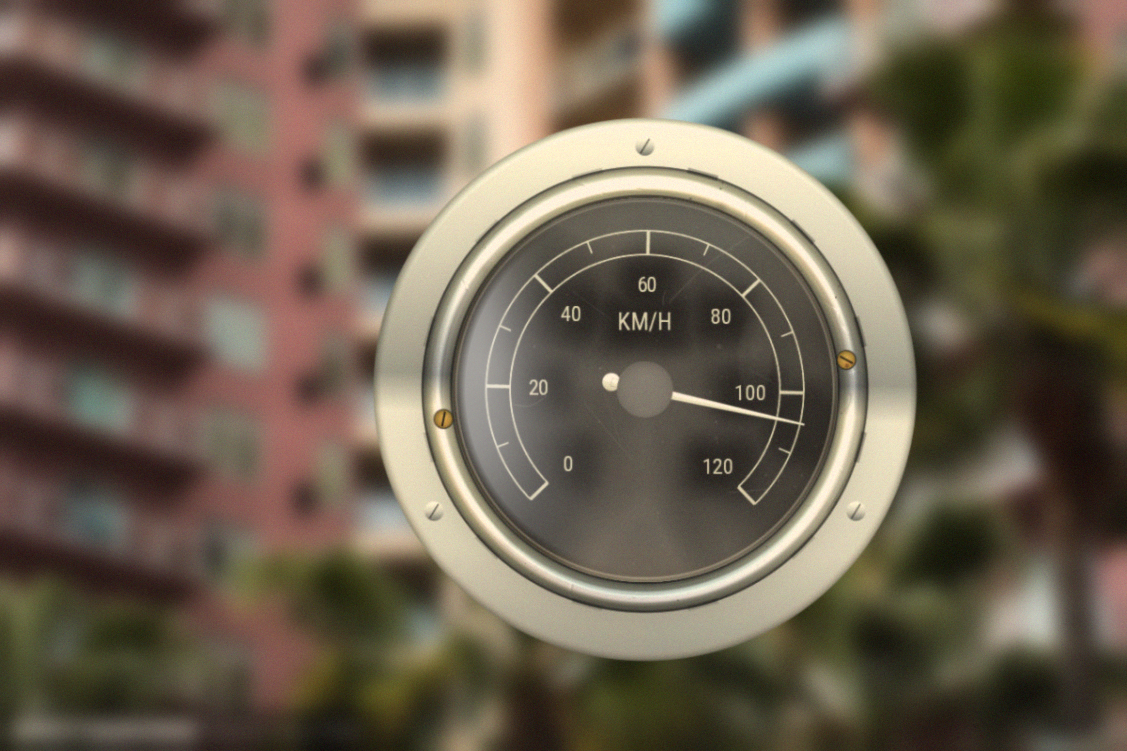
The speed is {"value": 105, "unit": "km/h"}
